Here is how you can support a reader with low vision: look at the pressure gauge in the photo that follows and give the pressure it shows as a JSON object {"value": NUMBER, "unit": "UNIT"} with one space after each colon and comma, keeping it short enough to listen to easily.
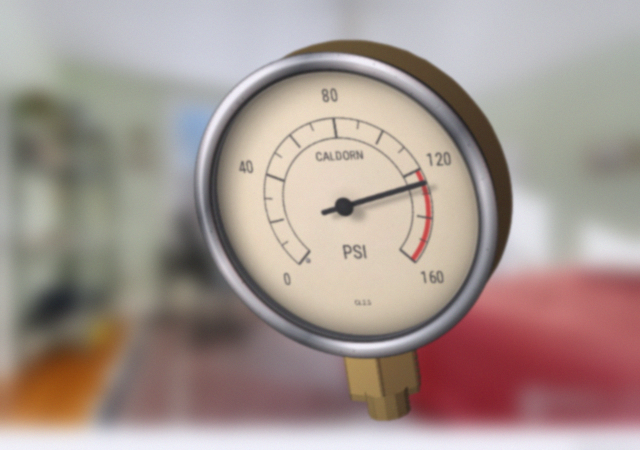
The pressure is {"value": 125, "unit": "psi"}
